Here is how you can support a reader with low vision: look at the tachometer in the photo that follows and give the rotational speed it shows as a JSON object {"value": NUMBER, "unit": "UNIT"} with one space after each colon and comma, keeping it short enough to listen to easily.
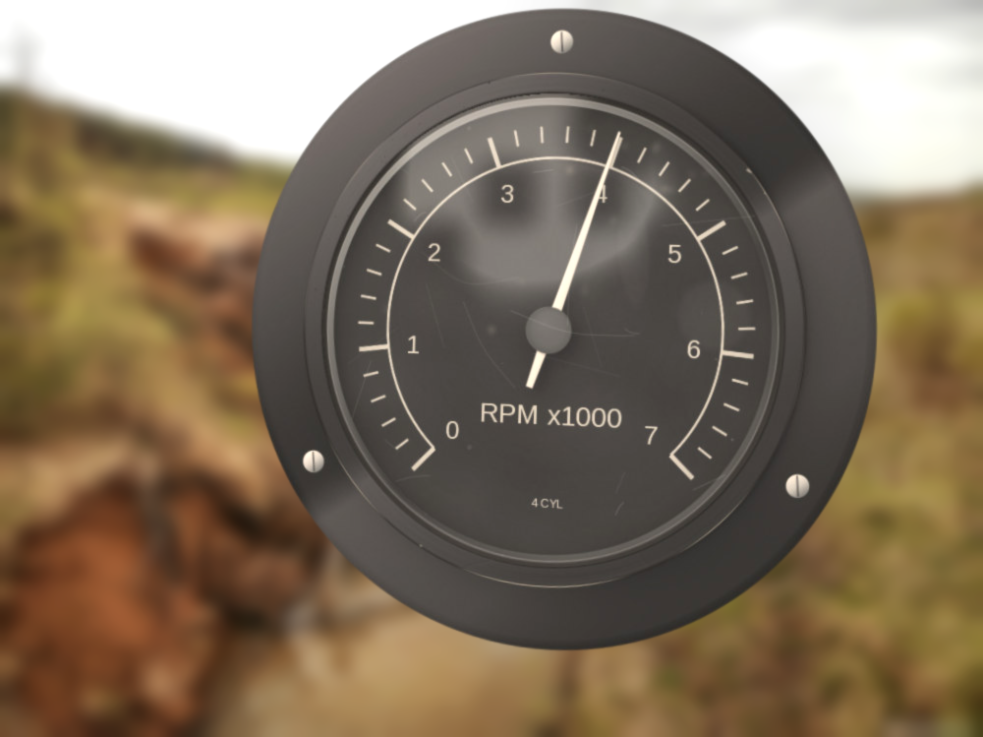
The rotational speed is {"value": 4000, "unit": "rpm"}
